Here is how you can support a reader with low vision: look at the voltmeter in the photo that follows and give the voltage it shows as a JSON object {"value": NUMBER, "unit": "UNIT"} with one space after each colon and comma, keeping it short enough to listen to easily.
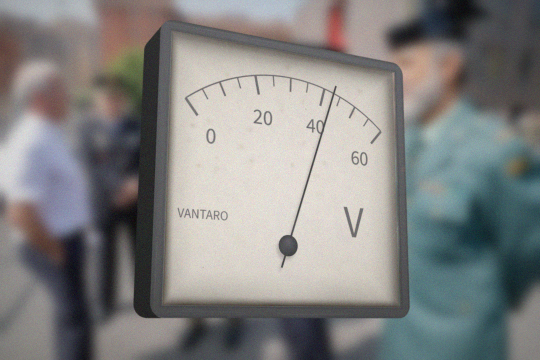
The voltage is {"value": 42.5, "unit": "V"}
